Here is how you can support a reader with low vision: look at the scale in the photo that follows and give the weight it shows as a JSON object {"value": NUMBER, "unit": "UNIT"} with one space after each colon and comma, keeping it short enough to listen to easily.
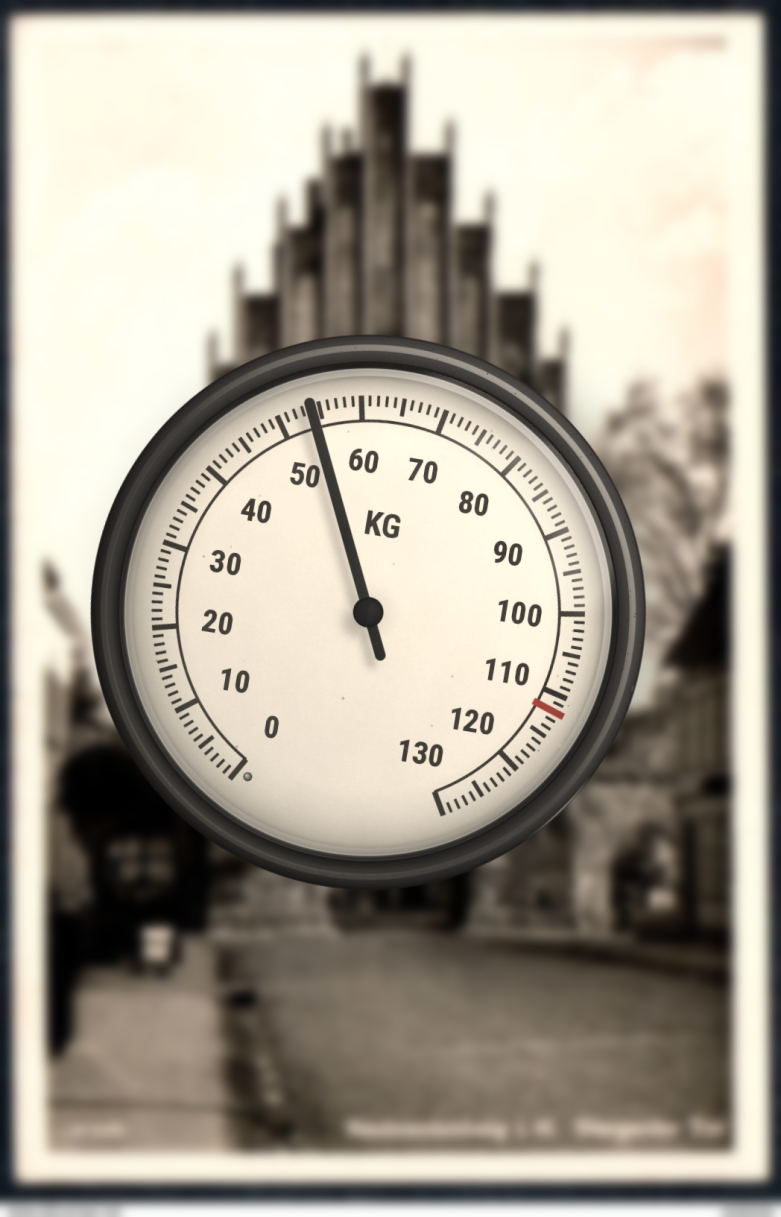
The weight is {"value": 54, "unit": "kg"}
